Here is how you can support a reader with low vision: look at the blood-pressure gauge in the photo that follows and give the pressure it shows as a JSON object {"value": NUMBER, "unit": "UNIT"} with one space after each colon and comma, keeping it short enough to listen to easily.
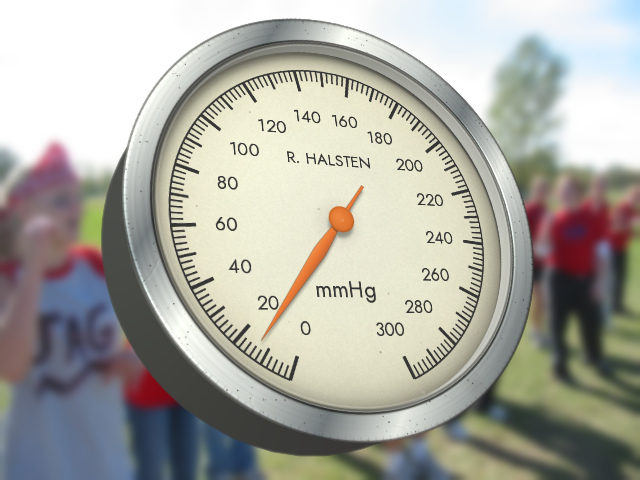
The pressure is {"value": 14, "unit": "mmHg"}
